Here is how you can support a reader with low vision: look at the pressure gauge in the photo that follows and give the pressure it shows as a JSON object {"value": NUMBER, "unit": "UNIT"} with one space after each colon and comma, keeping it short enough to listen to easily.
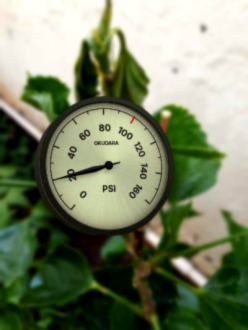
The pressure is {"value": 20, "unit": "psi"}
